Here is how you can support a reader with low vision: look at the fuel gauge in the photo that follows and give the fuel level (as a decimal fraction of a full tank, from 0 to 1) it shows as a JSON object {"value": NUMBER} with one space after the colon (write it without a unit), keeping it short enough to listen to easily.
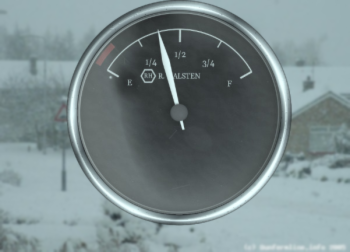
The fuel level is {"value": 0.375}
